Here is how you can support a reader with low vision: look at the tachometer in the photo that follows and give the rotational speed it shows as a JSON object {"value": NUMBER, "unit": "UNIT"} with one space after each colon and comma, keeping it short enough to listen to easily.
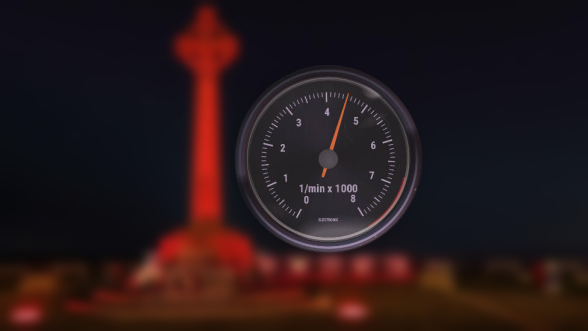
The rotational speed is {"value": 4500, "unit": "rpm"}
